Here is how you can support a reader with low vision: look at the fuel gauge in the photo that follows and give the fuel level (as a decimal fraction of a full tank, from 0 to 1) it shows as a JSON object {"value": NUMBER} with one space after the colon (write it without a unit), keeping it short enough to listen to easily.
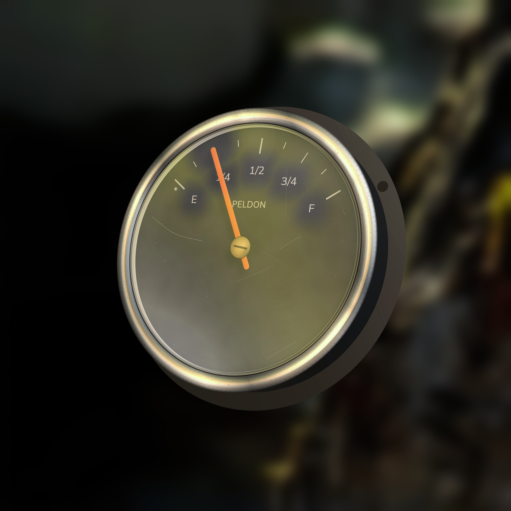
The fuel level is {"value": 0.25}
